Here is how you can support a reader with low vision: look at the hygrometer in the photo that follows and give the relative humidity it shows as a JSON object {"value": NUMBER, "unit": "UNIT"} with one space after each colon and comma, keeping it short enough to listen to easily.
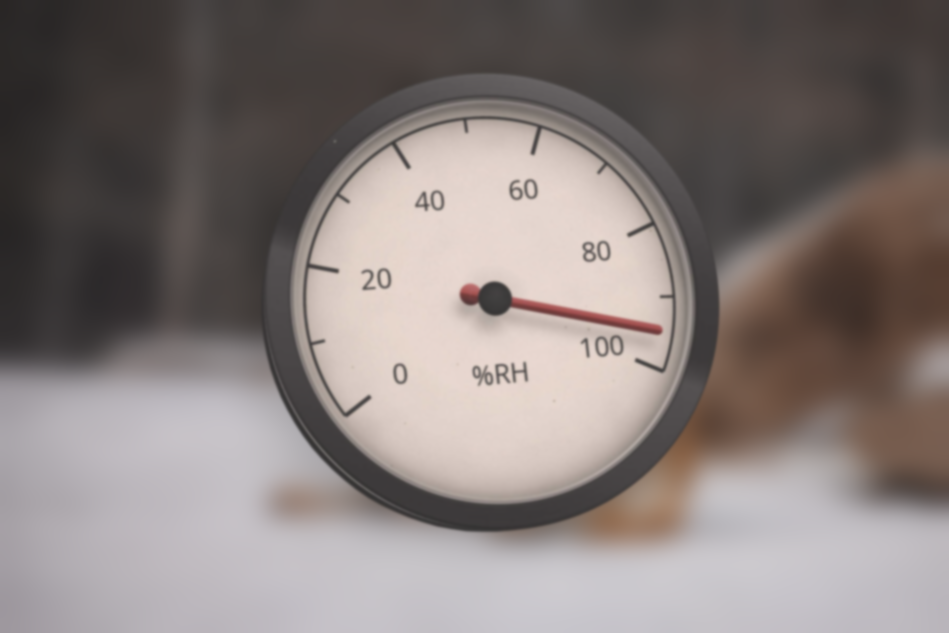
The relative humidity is {"value": 95, "unit": "%"}
